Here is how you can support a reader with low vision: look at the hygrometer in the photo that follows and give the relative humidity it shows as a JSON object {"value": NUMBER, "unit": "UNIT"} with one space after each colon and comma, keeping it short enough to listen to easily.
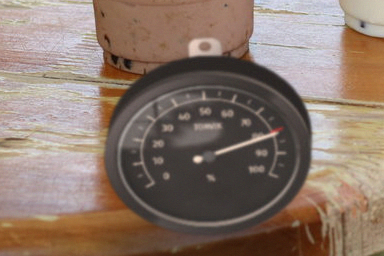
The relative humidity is {"value": 80, "unit": "%"}
